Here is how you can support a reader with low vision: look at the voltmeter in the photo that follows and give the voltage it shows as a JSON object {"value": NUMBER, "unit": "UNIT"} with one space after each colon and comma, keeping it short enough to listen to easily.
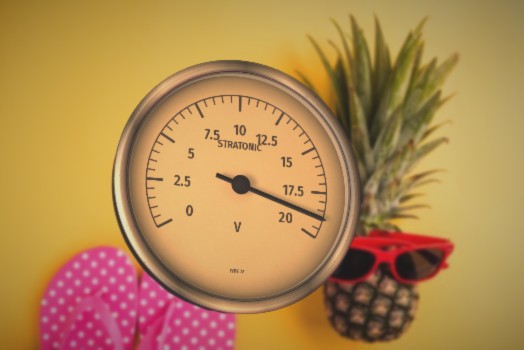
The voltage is {"value": 19, "unit": "V"}
